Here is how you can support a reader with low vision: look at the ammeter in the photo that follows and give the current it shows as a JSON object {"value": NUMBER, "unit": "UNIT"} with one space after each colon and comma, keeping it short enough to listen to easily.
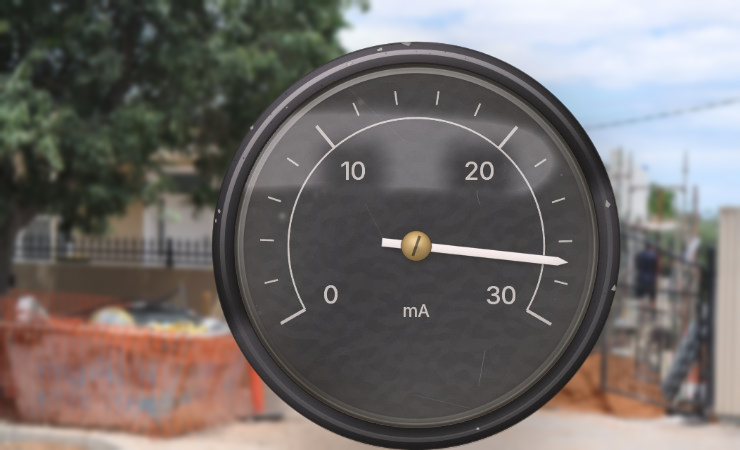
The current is {"value": 27, "unit": "mA"}
